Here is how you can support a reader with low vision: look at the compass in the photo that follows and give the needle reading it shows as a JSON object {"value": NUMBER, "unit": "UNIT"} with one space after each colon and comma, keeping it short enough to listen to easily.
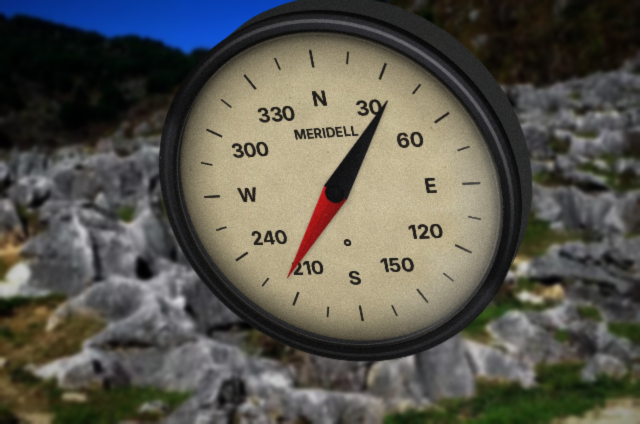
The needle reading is {"value": 217.5, "unit": "°"}
